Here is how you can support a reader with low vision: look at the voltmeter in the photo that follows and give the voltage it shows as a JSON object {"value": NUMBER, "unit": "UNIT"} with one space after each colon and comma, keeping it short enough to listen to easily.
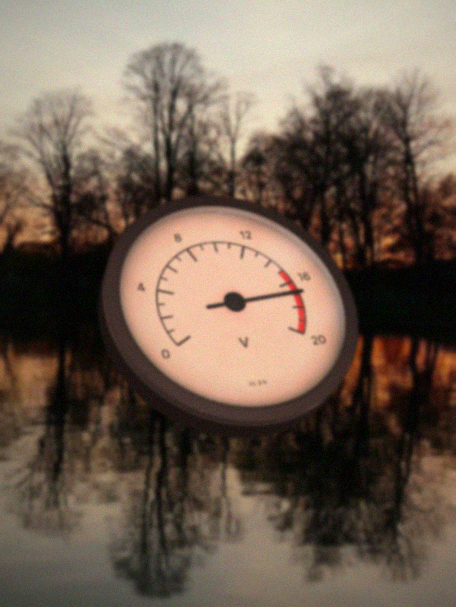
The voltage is {"value": 17, "unit": "V"}
